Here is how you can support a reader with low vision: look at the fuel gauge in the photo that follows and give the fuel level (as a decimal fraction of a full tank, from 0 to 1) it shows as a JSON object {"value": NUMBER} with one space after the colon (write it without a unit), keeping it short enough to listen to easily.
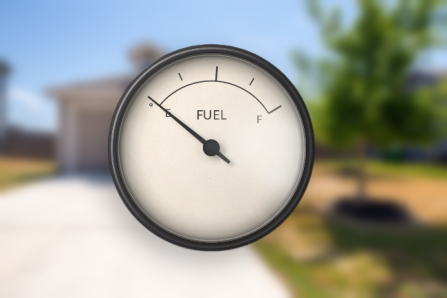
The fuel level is {"value": 0}
